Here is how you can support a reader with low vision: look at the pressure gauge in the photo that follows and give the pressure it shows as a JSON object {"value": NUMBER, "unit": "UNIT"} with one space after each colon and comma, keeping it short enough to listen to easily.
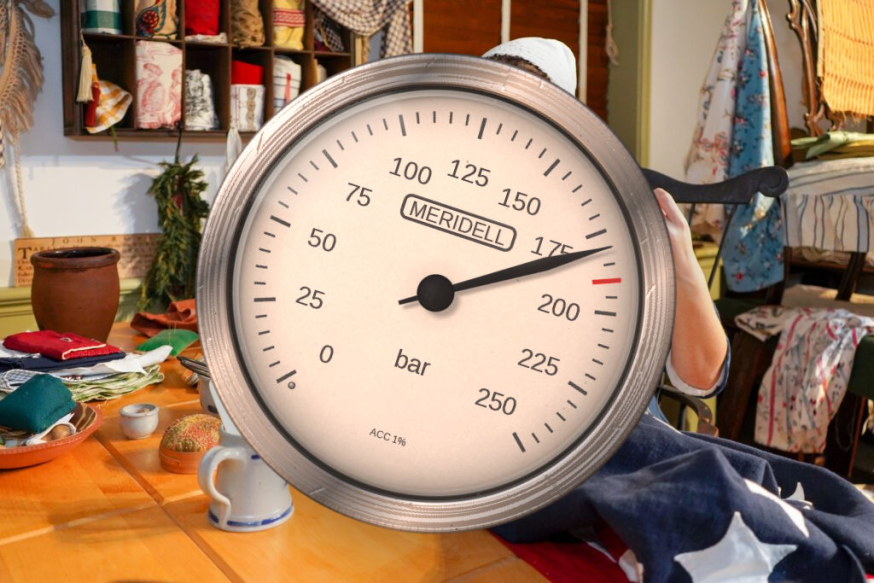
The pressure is {"value": 180, "unit": "bar"}
